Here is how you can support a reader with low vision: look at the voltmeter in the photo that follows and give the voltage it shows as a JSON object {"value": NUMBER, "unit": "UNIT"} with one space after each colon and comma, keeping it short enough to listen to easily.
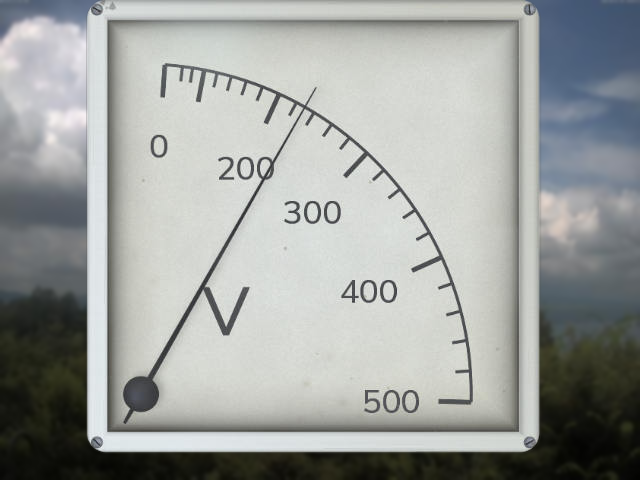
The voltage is {"value": 230, "unit": "V"}
